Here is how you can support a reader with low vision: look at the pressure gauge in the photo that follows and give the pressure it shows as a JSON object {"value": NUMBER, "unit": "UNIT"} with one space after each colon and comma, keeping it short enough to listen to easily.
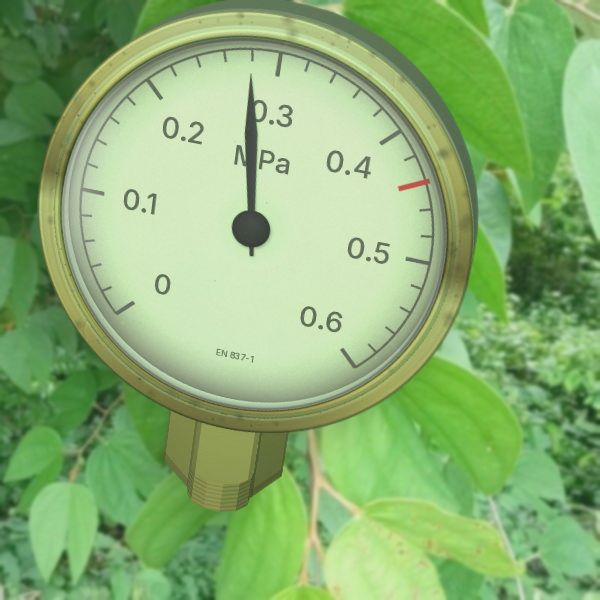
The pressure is {"value": 0.28, "unit": "MPa"}
